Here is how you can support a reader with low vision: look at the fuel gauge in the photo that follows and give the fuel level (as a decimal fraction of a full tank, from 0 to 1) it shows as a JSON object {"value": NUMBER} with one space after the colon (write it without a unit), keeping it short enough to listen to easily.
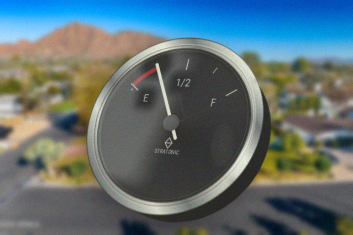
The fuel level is {"value": 0.25}
